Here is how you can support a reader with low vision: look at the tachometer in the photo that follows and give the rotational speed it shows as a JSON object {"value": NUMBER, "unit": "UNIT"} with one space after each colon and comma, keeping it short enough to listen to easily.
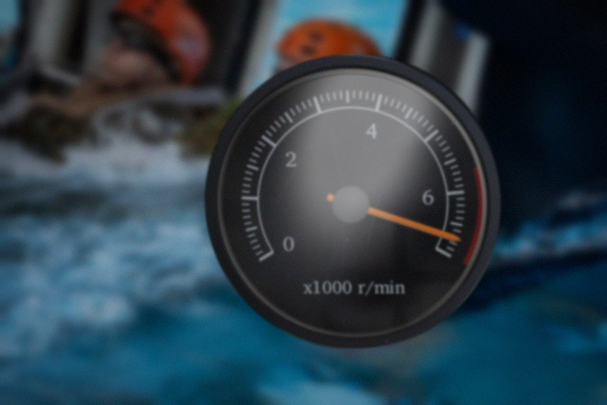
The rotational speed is {"value": 6700, "unit": "rpm"}
